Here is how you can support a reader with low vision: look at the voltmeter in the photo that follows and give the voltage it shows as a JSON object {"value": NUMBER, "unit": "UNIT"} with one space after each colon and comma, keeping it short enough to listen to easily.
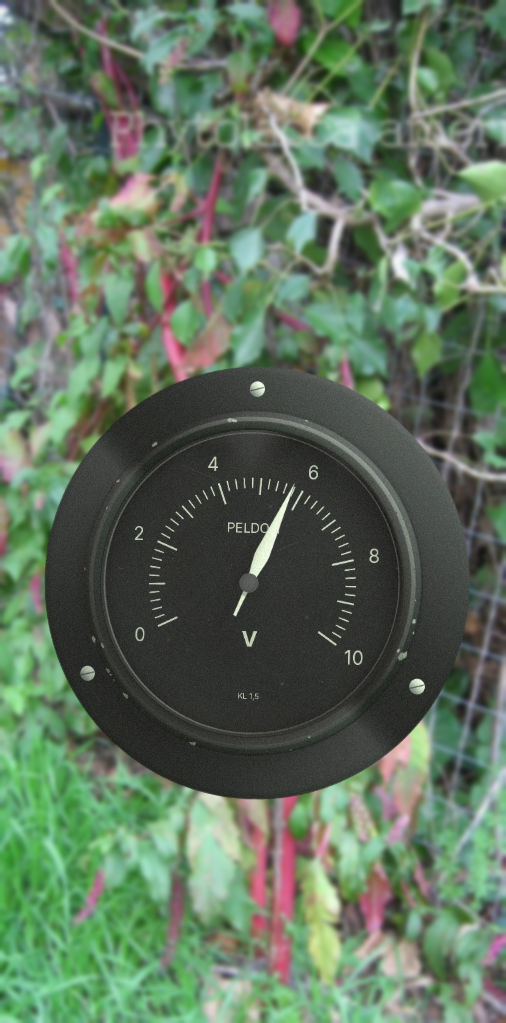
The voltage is {"value": 5.8, "unit": "V"}
